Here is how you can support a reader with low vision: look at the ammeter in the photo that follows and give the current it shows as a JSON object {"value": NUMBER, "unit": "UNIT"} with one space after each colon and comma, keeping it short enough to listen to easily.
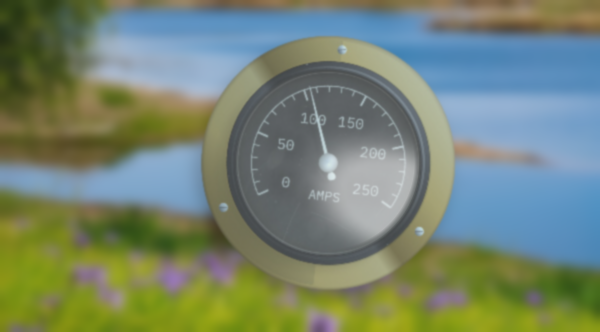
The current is {"value": 105, "unit": "A"}
